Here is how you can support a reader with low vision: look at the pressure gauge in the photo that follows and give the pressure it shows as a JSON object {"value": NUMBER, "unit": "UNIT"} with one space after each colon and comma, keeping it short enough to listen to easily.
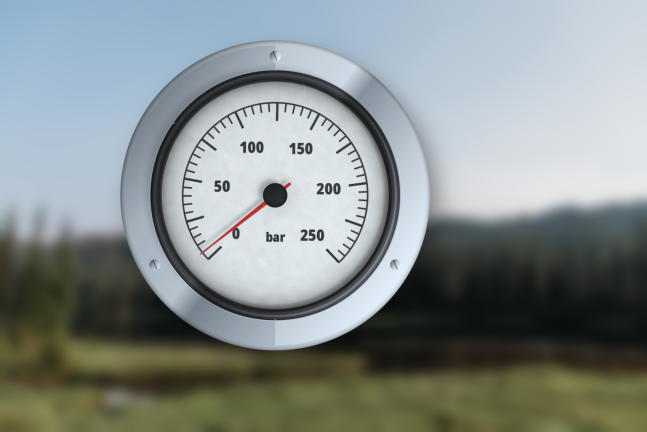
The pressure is {"value": 5, "unit": "bar"}
